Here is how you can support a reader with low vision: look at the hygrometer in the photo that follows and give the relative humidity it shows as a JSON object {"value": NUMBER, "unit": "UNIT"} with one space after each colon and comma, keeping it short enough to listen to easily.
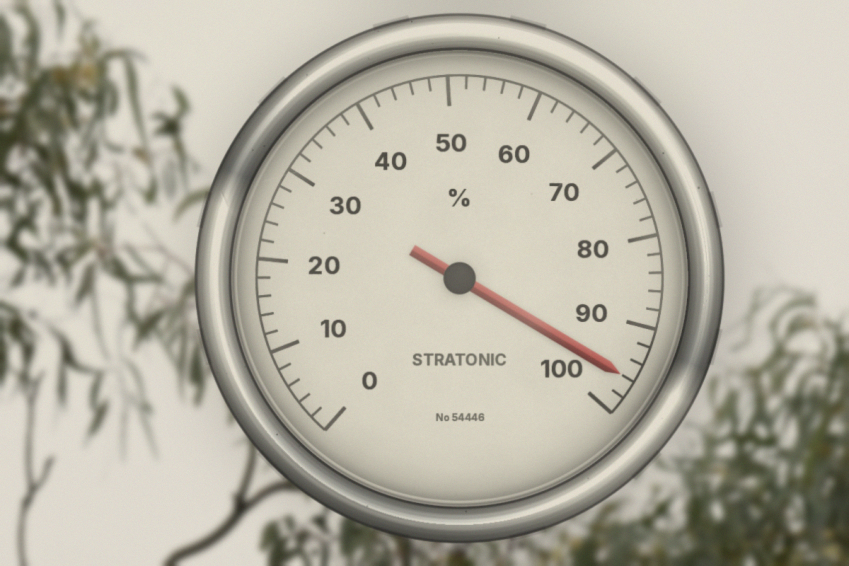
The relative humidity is {"value": 96, "unit": "%"}
